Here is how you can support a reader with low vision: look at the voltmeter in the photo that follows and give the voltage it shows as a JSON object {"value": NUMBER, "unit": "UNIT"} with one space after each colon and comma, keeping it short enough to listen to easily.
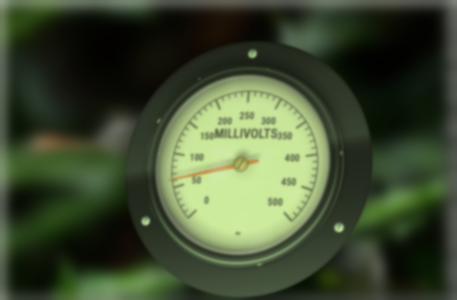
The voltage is {"value": 60, "unit": "mV"}
